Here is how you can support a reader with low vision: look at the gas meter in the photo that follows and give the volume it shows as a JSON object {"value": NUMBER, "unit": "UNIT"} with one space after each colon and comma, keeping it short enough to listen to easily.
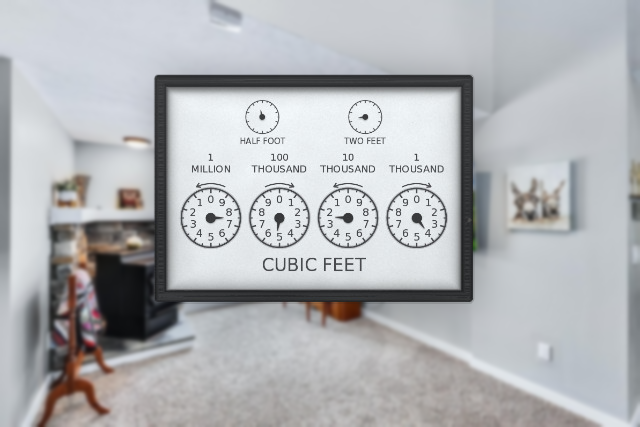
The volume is {"value": 752400, "unit": "ft³"}
